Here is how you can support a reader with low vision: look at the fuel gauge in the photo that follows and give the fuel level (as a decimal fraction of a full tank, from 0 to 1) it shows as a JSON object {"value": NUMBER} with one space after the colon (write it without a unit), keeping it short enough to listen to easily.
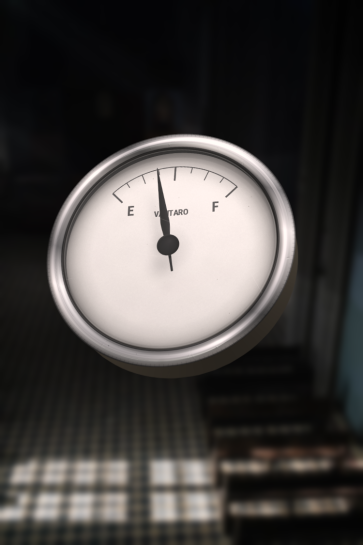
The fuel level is {"value": 0.375}
